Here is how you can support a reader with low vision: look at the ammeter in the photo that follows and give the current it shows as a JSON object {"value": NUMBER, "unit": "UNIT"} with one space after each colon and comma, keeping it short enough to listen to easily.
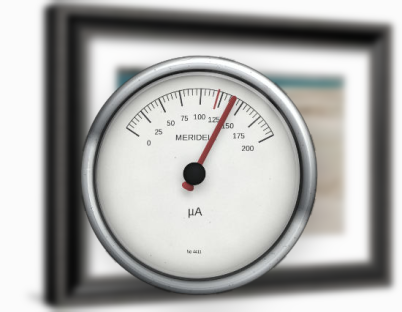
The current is {"value": 140, "unit": "µA"}
